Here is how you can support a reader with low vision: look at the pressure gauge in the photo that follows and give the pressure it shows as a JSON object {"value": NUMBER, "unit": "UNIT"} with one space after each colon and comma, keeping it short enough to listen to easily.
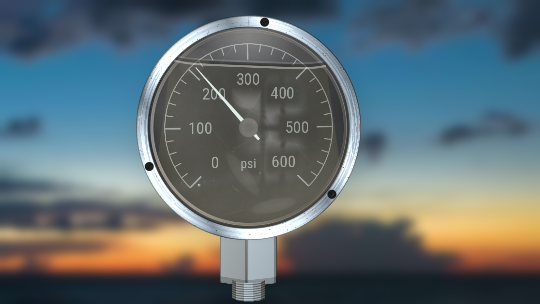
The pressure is {"value": 210, "unit": "psi"}
